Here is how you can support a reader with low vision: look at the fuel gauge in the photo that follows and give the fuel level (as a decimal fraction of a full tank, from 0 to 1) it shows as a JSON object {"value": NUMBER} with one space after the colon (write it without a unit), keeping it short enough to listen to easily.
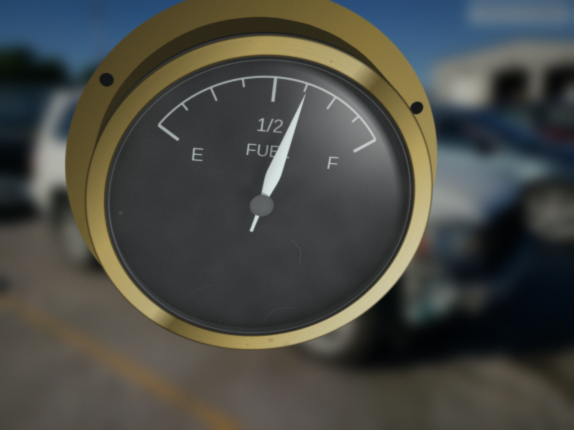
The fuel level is {"value": 0.625}
